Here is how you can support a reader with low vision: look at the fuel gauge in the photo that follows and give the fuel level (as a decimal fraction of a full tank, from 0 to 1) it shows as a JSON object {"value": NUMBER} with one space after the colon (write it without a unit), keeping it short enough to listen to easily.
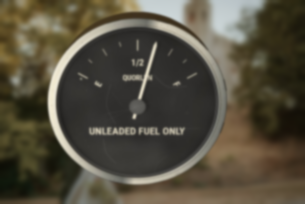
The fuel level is {"value": 0.625}
